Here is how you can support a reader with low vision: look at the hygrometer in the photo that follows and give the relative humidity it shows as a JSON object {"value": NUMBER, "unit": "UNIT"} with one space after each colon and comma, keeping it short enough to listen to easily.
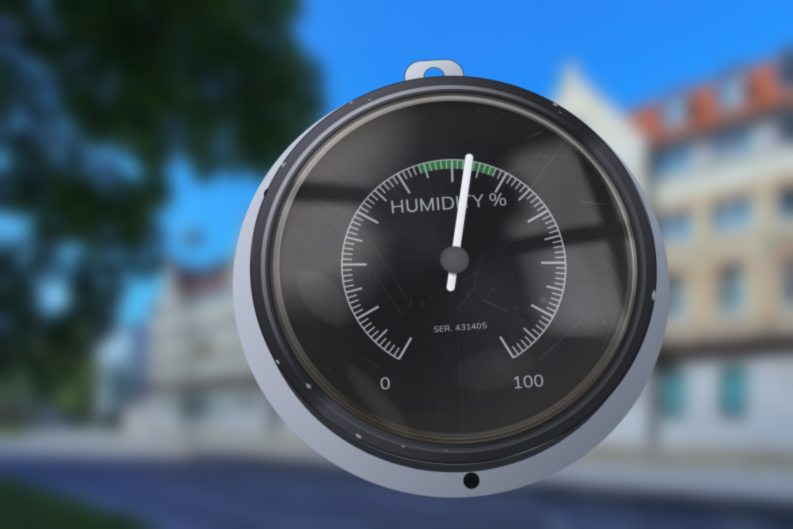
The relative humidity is {"value": 53, "unit": "%"}
